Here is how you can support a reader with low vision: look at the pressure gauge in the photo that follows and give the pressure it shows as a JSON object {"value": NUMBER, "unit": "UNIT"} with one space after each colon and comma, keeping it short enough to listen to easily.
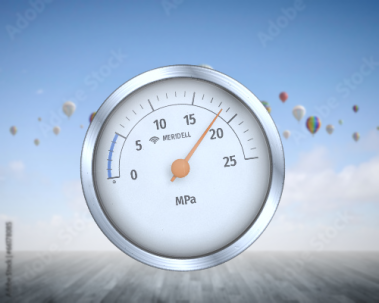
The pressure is {"value": 18.5, "unit": "MPa"}
